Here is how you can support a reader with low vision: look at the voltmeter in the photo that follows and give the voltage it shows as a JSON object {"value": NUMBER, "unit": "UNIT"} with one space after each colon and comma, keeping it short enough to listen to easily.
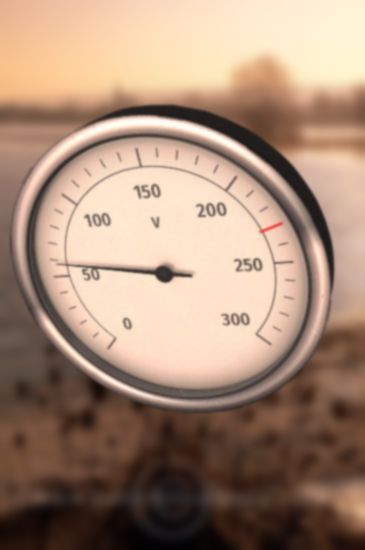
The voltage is {"value": 60, "unit": "V"}
